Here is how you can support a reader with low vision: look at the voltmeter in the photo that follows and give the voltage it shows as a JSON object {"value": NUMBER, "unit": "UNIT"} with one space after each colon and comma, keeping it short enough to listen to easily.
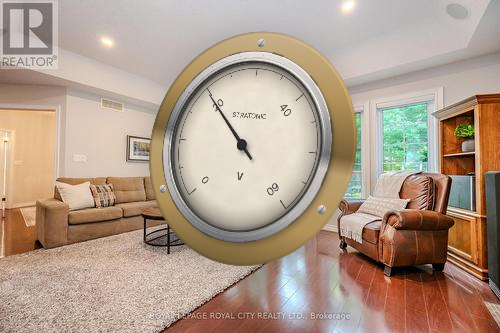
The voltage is {"value": 20, "unit": "V"}
